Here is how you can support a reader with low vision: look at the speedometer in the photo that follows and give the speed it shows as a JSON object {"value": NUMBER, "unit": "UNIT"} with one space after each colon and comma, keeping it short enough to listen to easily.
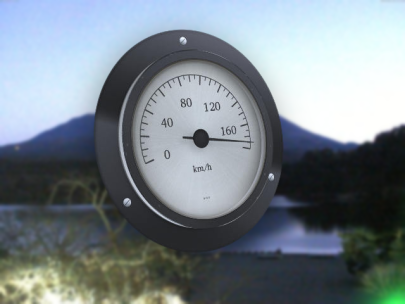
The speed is {"value": 175, "unit": "km/h"}
